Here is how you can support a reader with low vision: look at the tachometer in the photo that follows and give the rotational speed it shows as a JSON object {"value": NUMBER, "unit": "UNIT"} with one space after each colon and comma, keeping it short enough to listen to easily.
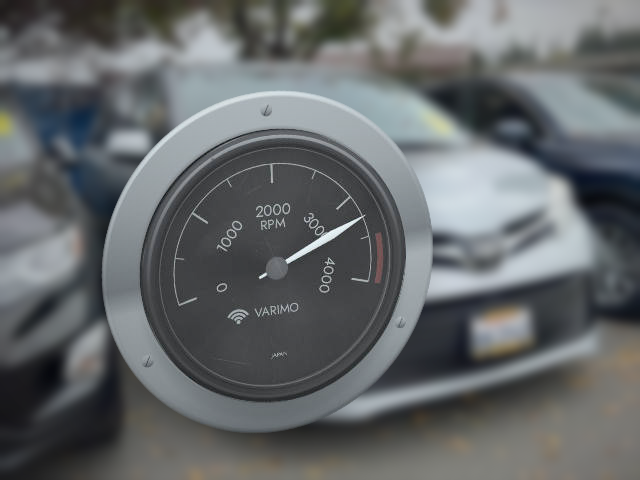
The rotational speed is {"value": 3250, "unit": "rpm"}
